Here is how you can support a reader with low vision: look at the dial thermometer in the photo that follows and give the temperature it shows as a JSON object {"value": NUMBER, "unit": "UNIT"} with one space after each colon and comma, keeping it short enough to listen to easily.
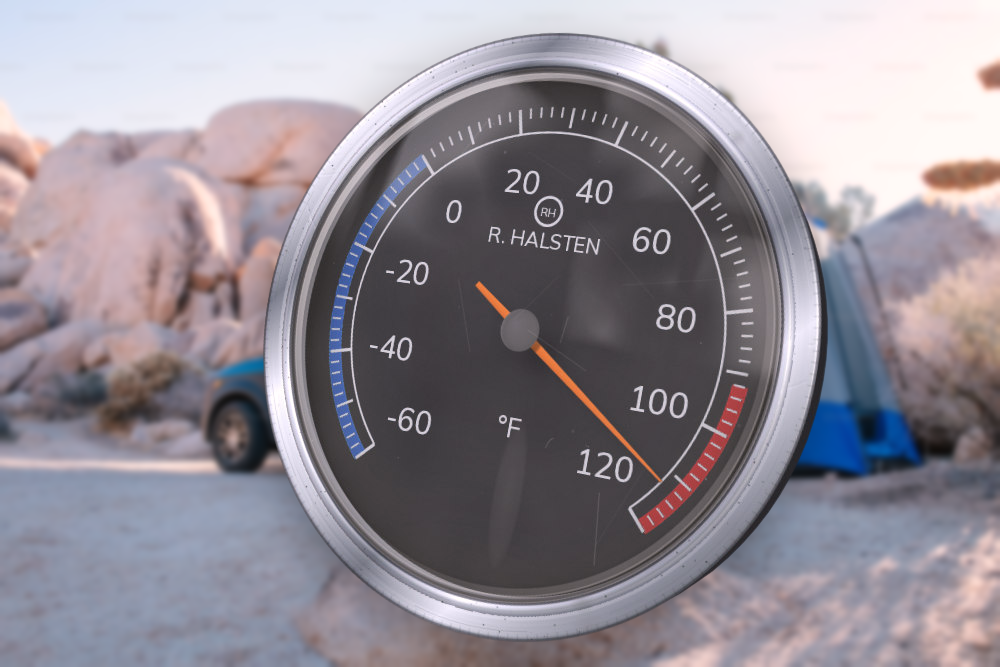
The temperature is {"value": 112, "unit": "°F"}
